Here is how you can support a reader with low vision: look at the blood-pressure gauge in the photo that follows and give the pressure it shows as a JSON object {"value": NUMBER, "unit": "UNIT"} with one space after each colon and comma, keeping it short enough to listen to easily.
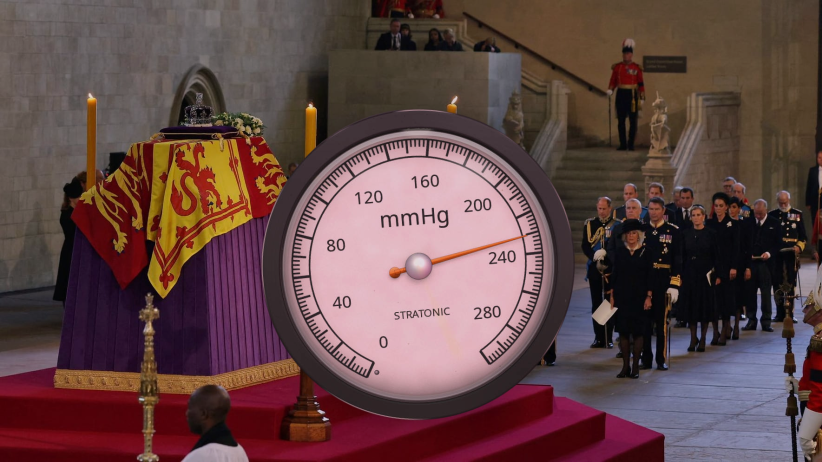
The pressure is {"value": 230, "unit": "mmHg"}
